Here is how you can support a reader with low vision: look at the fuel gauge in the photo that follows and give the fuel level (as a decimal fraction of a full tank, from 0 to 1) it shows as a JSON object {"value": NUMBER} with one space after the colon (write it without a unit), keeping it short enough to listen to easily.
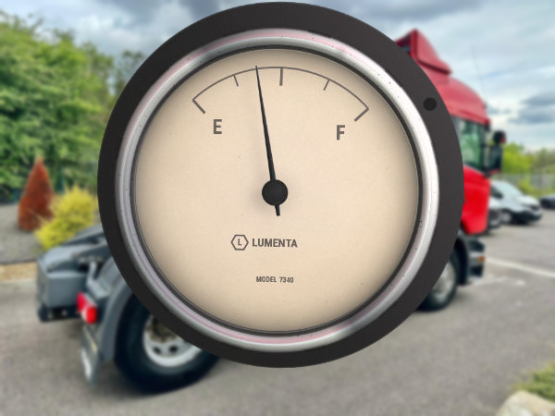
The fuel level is {"value": 0.375}
